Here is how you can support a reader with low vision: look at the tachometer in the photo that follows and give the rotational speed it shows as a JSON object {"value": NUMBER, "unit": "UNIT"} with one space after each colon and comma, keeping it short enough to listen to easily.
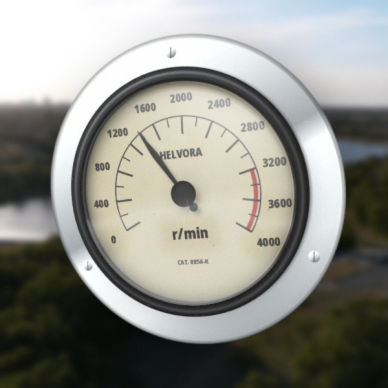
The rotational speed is {"value": 1400, "unit": "rpm"}
